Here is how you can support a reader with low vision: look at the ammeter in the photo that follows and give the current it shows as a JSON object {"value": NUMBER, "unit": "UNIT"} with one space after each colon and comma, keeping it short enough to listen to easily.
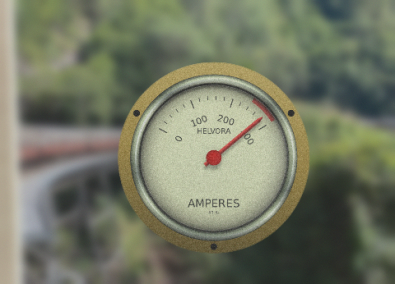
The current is {"value": 280, "unit": "A"}
